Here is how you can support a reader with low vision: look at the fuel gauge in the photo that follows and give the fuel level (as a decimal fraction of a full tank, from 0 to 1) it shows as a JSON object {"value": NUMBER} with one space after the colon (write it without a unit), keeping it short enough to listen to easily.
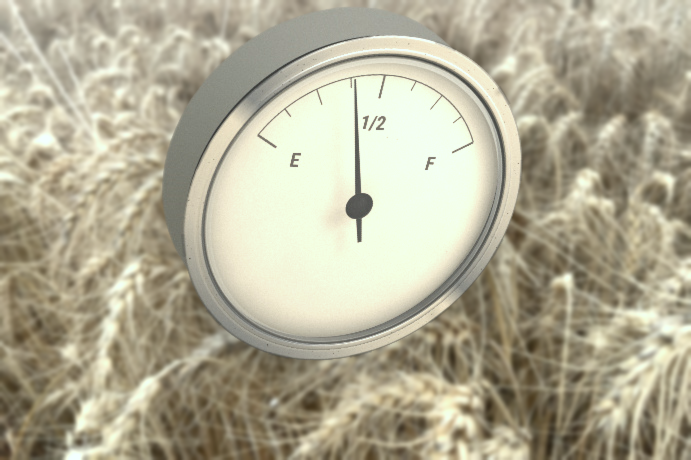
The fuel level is {"value": 0.375}
